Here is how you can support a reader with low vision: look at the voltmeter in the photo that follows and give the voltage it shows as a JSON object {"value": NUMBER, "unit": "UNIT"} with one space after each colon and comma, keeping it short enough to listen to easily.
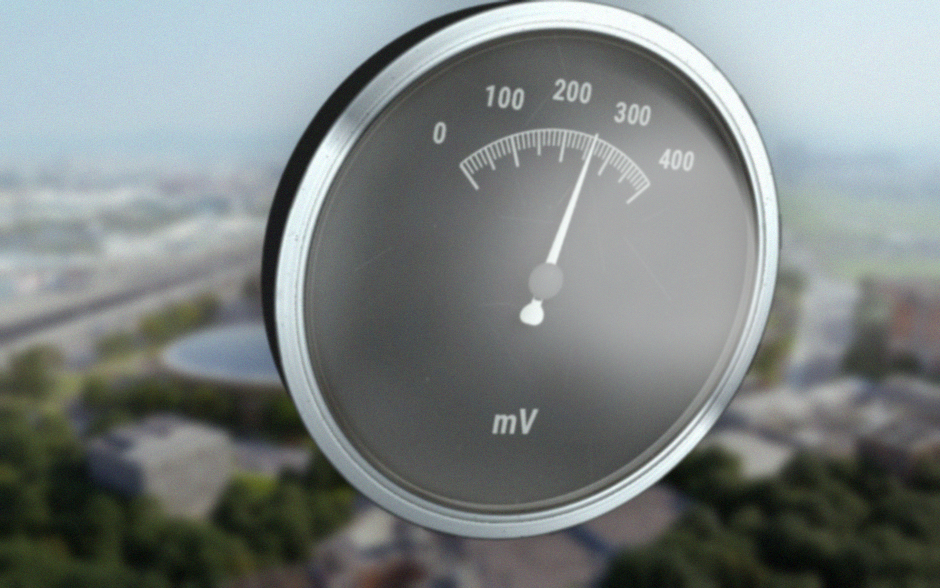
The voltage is {"value": 250, "unit": "mV"}
